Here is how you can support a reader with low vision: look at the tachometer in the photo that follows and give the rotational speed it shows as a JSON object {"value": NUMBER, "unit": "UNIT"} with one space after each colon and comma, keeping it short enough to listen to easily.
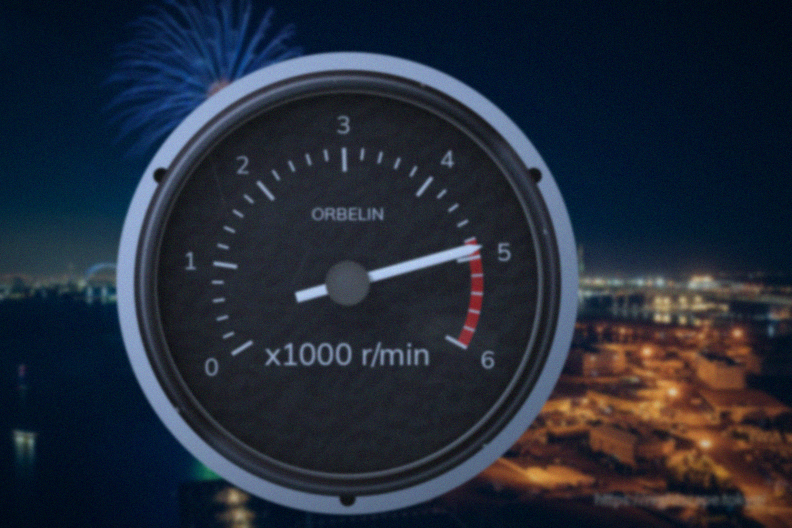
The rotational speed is {"value": 4900, "unit": "rpm"}
